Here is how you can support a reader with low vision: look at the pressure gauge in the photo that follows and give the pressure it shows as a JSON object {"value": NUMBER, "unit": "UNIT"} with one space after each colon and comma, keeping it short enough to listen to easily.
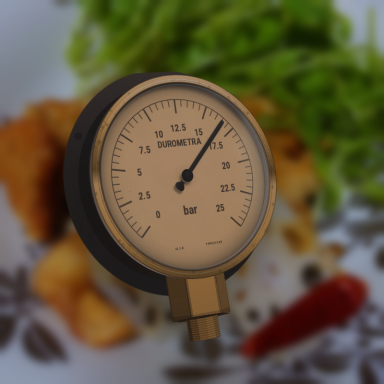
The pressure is {"value": 16.5, "unit": "bar"}
